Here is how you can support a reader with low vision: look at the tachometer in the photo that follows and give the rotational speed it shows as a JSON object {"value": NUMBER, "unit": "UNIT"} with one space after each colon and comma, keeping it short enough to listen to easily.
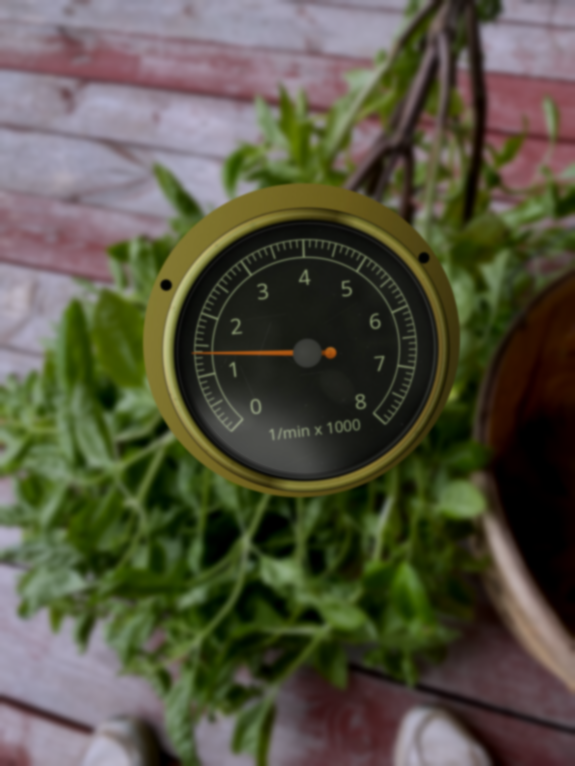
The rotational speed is {"value": 1400, "unit": "rpm"}
